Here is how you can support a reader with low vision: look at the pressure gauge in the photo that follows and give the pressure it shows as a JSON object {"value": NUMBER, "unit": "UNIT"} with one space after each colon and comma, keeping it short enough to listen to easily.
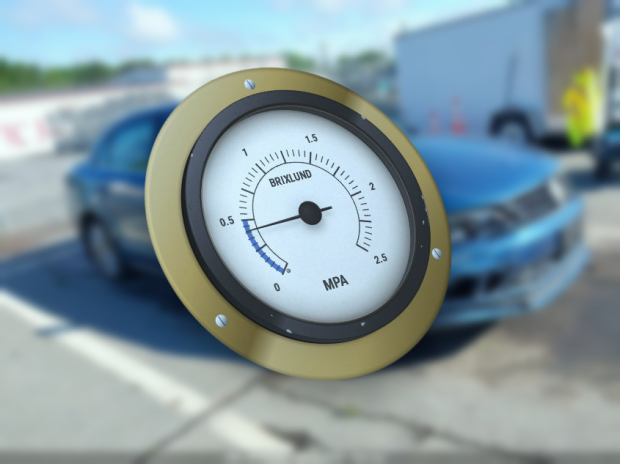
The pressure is {"value": 0.4, "unit": "MPa"}
